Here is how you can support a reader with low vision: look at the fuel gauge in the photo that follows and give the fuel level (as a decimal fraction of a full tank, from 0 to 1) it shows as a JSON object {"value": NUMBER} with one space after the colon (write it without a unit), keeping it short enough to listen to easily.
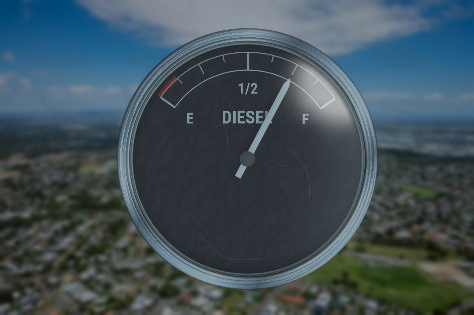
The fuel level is {"value": 0.75}
